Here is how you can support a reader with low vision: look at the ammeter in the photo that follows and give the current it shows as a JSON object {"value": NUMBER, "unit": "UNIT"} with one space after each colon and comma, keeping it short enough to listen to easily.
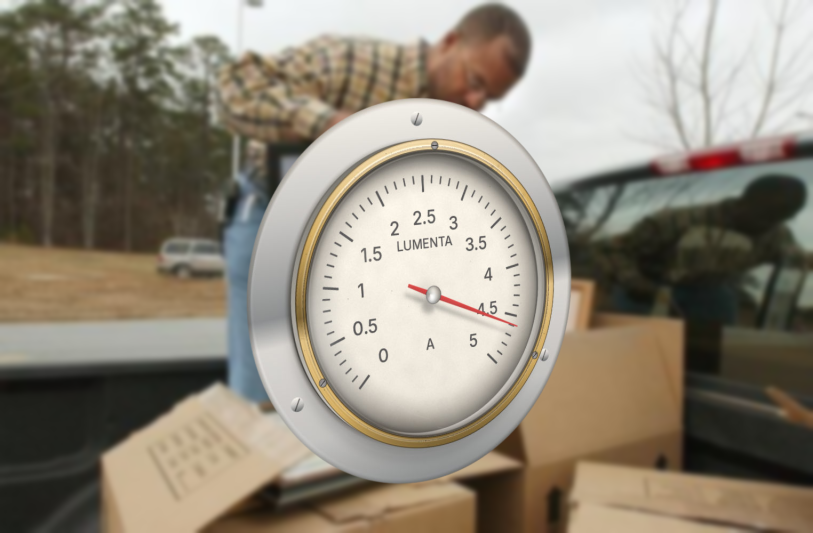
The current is {"value": 4.6, "unit": "A"}
